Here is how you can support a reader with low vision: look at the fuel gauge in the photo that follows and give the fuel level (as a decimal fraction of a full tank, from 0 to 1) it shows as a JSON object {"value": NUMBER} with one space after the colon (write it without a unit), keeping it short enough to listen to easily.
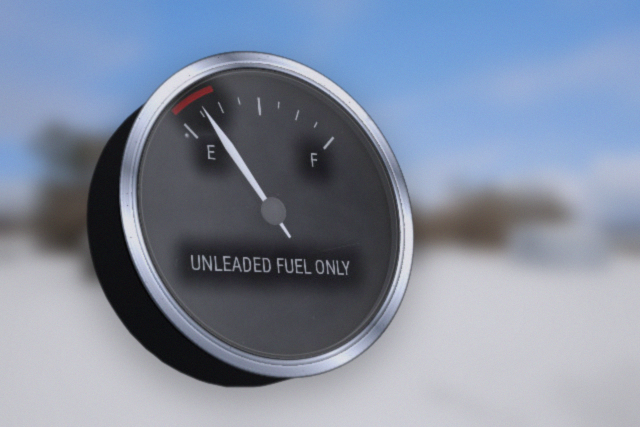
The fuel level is {"value": 0.125}
